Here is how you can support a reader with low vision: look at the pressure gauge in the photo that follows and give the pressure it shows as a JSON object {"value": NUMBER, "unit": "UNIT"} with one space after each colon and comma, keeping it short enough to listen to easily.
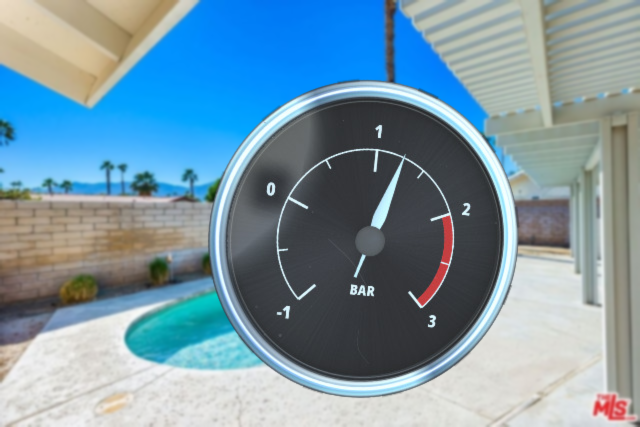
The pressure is {"value": 1.25, "unit": "bar"}
